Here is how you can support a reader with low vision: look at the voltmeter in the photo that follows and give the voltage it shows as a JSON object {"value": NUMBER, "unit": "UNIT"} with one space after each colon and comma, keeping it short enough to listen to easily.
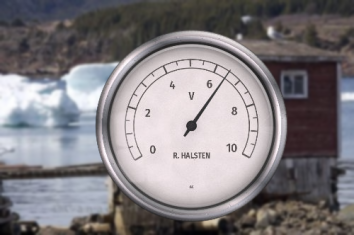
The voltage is {"value": 6.5, "unit": "V"}
